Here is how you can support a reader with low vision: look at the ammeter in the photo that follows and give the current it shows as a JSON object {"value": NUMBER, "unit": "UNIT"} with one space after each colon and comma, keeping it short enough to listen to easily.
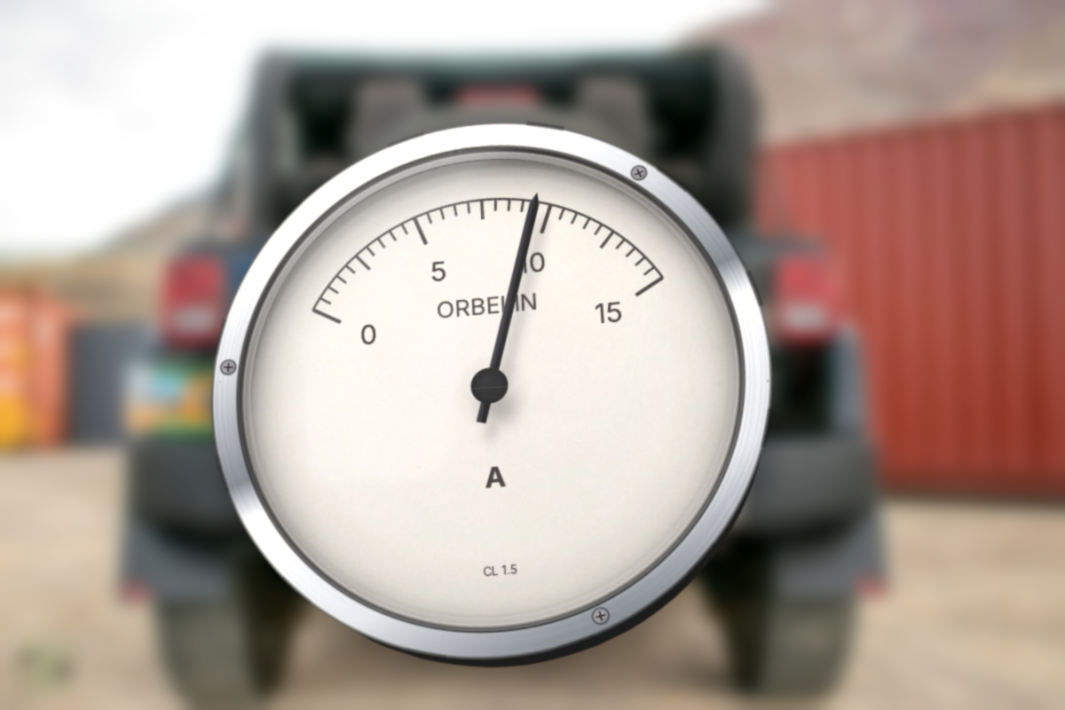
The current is {"value": 9.5, "unit": "A"}
